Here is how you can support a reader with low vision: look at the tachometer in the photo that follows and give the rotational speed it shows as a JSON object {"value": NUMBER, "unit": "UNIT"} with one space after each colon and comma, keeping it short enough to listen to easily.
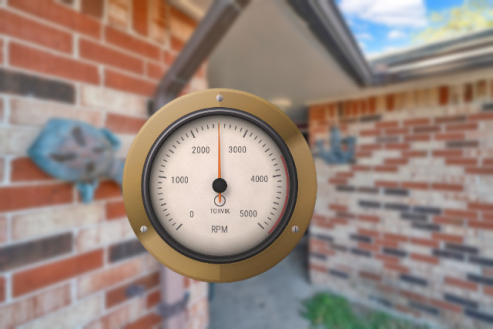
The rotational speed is {"value": 2500, "unit": "rpm"}
